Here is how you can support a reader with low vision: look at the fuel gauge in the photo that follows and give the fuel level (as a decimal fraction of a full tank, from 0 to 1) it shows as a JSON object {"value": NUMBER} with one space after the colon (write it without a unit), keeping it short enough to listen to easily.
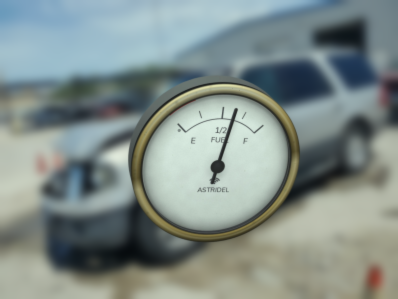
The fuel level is {"value": 0.625}
